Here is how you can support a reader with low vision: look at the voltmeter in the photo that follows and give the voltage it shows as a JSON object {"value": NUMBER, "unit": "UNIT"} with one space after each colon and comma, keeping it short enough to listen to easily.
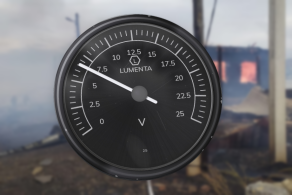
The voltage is {"value": 6.5, "unit": "V"}
